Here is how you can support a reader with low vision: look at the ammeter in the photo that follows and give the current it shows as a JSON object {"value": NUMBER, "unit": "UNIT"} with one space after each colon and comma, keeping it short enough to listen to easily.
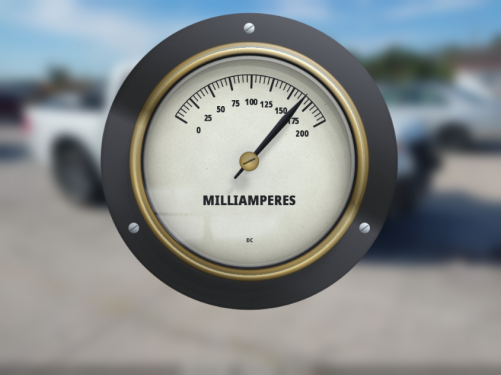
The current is {"value": 165, "unit": "mA"}
